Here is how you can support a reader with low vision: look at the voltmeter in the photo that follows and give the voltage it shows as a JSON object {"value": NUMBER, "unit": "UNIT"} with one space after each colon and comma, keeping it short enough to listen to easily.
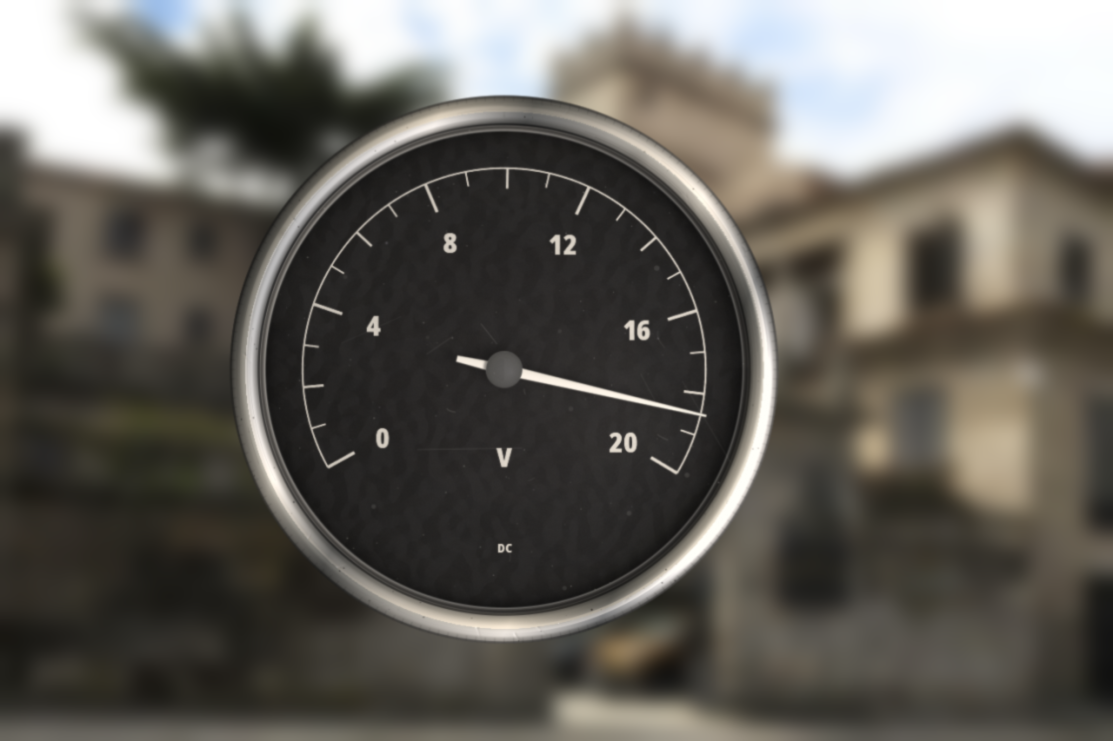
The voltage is {"value": 18.5, "unit": "V"}
